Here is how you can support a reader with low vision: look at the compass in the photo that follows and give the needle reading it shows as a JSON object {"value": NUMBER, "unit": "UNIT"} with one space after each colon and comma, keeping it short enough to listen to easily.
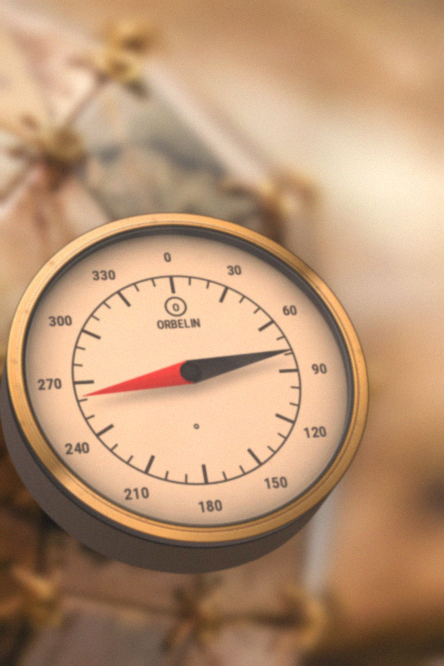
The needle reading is {"value": 260, "unit": "°"}
